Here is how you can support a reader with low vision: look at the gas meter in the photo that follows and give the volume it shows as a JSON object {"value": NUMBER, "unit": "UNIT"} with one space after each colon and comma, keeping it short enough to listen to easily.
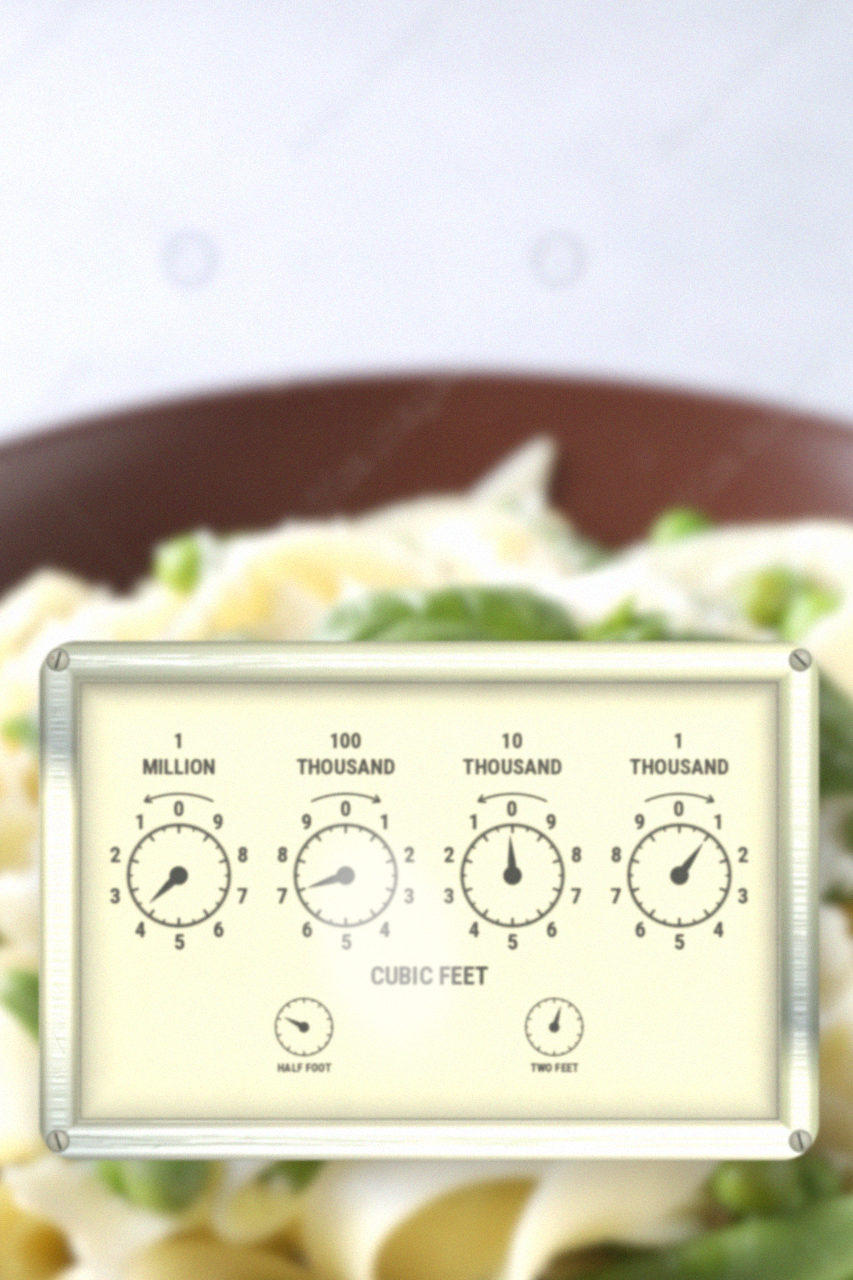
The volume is {"value": 370100, "unit": "ft³"}
